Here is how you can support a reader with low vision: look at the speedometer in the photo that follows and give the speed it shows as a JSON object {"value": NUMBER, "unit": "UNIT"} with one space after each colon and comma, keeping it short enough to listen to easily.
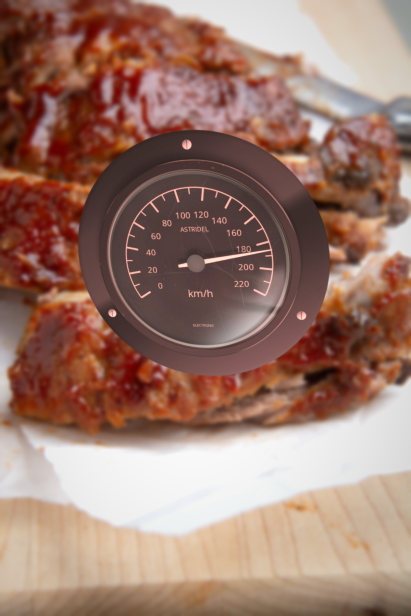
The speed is {"value": 185, "unit": "km/h"}
